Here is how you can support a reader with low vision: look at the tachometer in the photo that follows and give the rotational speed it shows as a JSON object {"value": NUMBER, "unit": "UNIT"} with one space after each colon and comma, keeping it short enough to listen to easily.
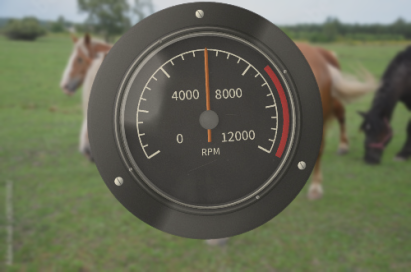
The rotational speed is {"value": 6000, "unit": "rpm"}
